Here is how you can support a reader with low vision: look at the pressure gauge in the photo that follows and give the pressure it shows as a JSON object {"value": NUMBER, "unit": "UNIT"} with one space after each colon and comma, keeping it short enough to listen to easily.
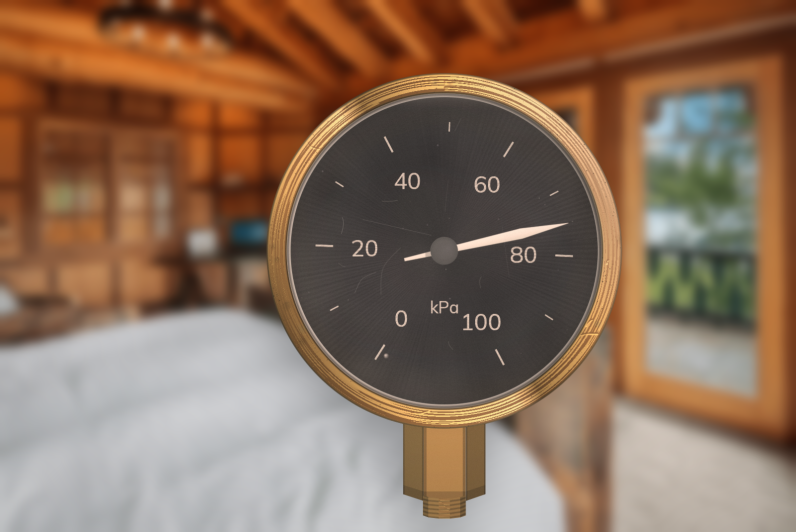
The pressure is {"value": 75, "unit": "kPa"}
